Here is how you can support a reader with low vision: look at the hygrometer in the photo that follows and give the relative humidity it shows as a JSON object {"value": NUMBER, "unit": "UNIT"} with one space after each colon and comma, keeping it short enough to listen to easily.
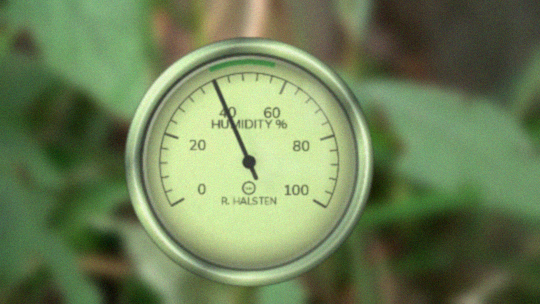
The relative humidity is {"value": 40, "unit": "%"}
